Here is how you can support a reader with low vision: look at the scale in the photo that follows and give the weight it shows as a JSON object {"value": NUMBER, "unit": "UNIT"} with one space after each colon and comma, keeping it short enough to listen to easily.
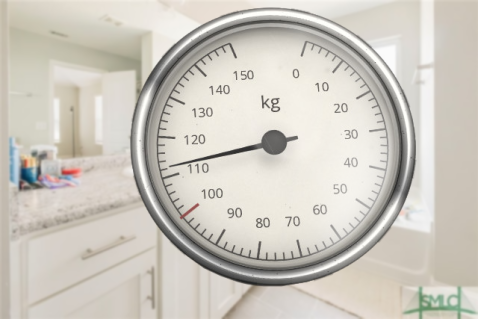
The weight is {"value": 112, "unit": "kg"}
